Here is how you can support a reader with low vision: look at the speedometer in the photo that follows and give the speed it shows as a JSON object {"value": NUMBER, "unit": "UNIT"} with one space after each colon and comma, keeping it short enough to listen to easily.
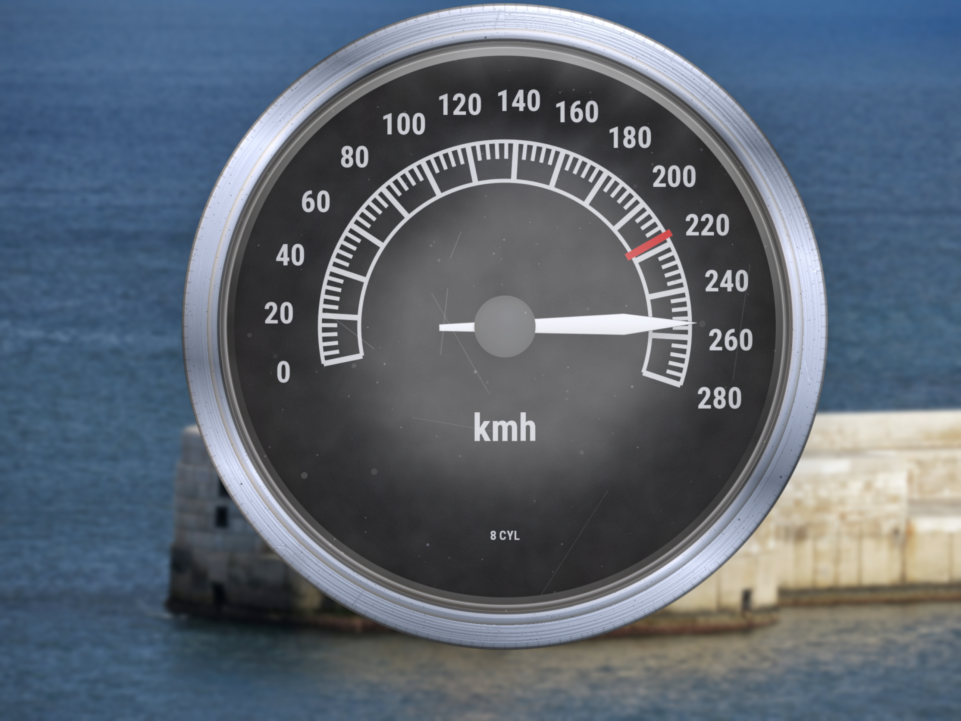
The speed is {"value": 254, "unit": "km/h"}
